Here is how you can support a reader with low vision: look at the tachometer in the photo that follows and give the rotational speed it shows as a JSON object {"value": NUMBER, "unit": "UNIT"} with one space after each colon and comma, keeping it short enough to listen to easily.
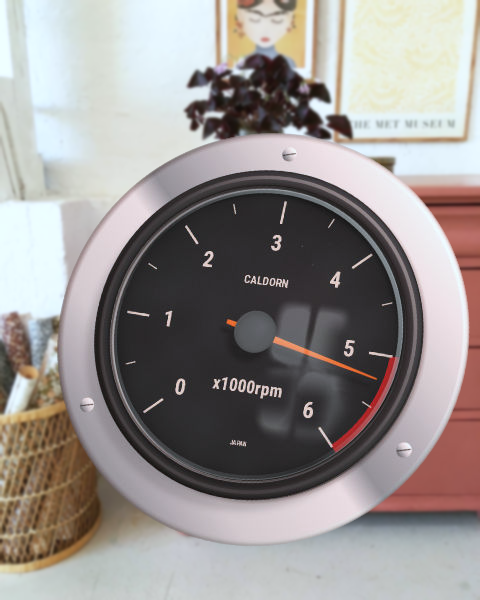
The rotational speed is {"value": 5250, "unit": "rpm"}
